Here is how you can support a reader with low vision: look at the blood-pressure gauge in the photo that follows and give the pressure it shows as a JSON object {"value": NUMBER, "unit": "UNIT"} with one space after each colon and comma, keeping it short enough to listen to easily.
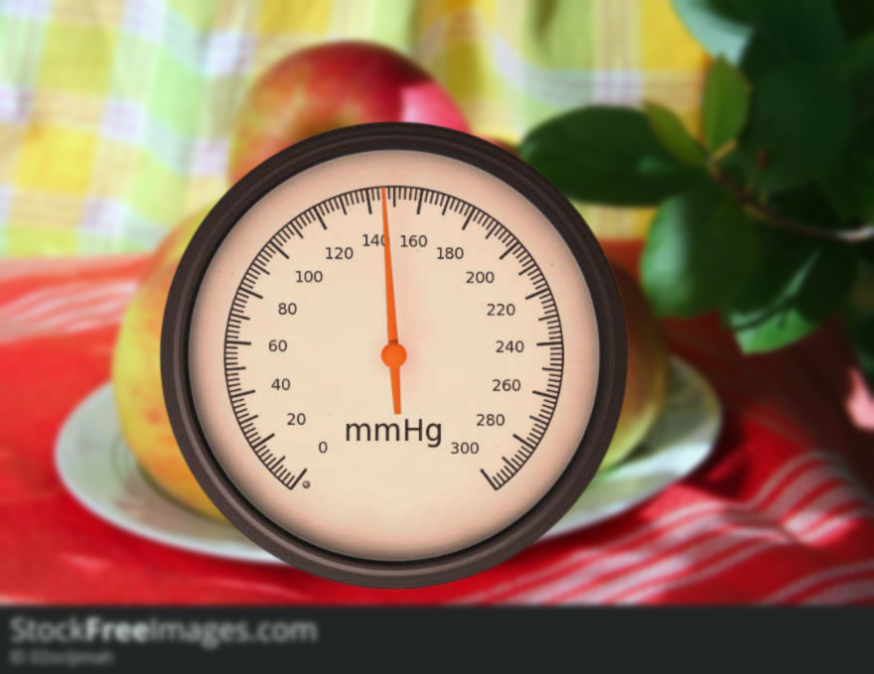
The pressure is {"value": 146, "unit": "mmHg"}
